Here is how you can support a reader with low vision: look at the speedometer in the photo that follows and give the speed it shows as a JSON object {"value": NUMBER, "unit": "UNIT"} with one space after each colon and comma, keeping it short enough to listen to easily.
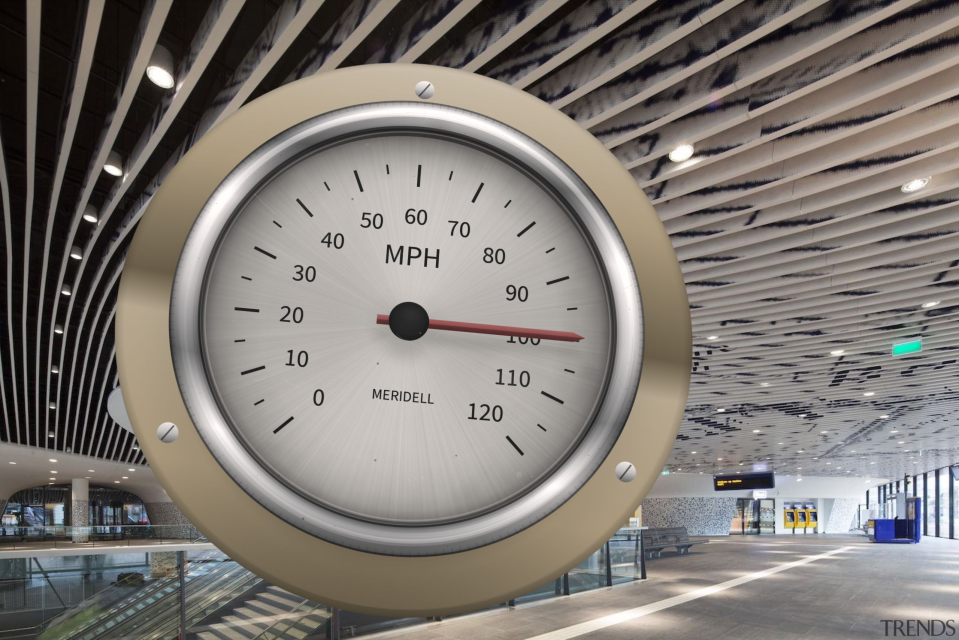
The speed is {"value": 100, "unit": "mph"}
